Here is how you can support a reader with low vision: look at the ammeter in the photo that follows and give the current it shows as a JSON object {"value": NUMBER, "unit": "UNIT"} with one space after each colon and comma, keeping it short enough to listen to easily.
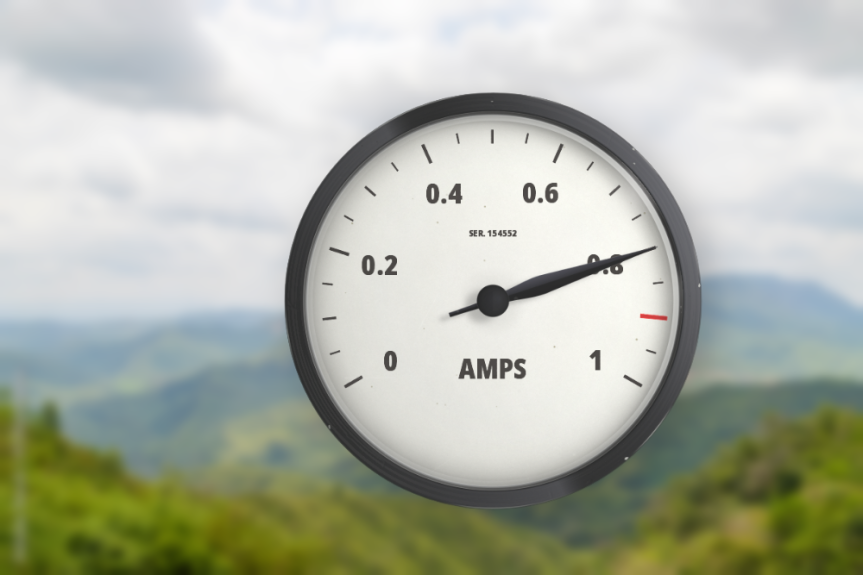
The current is {"value": 0.8, "unit": "A"}
